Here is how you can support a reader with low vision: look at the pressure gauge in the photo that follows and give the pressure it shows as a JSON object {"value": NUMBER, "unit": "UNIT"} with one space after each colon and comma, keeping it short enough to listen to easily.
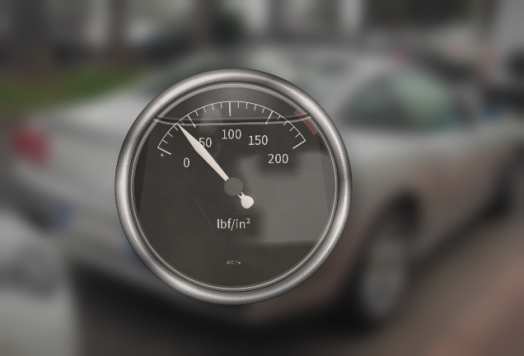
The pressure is {"value": 35, "unit": "psi"}
